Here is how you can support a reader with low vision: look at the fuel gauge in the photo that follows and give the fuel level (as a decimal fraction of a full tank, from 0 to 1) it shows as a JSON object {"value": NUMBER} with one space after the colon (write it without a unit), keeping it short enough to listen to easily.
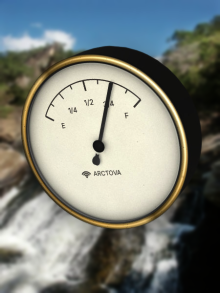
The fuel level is {"value": 0.75}
